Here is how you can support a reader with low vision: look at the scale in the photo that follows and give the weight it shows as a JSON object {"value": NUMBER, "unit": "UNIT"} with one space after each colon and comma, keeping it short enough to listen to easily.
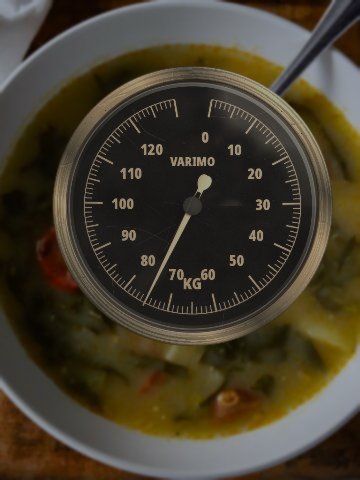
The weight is {"value": 75, "unit": "kg"}
